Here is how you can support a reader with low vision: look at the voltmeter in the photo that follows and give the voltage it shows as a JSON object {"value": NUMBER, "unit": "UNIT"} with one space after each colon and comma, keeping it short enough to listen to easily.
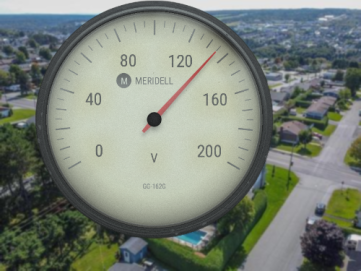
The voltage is {"value": 135, "unit": "V"}
